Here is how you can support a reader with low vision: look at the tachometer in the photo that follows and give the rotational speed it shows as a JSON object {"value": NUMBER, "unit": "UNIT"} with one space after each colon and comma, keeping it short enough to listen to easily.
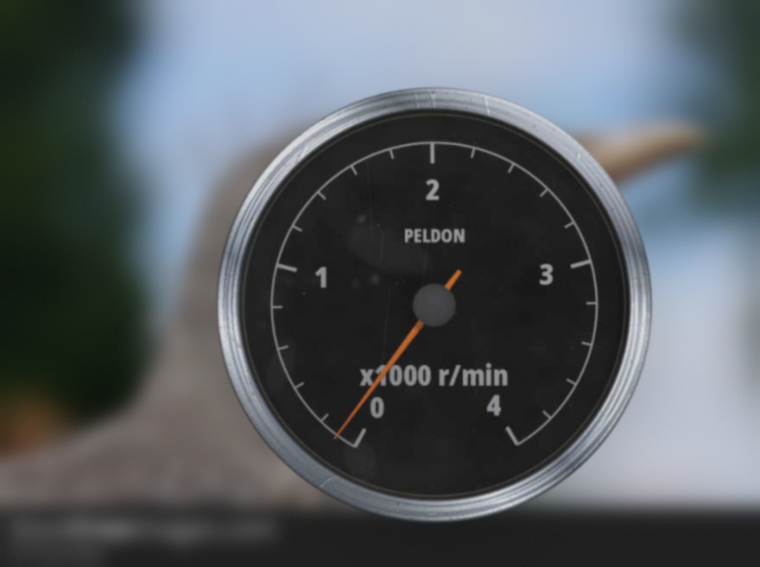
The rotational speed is {"value": 100, "unit": "rpm"}
